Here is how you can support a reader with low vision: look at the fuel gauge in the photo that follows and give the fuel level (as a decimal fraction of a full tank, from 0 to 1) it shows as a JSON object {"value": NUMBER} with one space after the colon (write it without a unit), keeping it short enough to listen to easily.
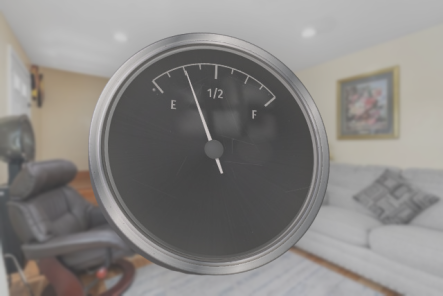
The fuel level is {"value": 0.25}
